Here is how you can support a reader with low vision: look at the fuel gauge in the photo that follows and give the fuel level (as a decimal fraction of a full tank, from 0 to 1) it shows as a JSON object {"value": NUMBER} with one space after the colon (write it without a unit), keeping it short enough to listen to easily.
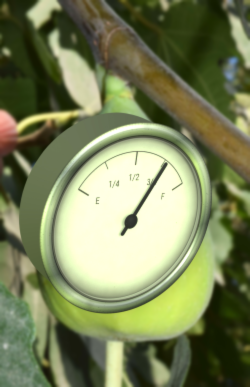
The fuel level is {"value": 0.75}
